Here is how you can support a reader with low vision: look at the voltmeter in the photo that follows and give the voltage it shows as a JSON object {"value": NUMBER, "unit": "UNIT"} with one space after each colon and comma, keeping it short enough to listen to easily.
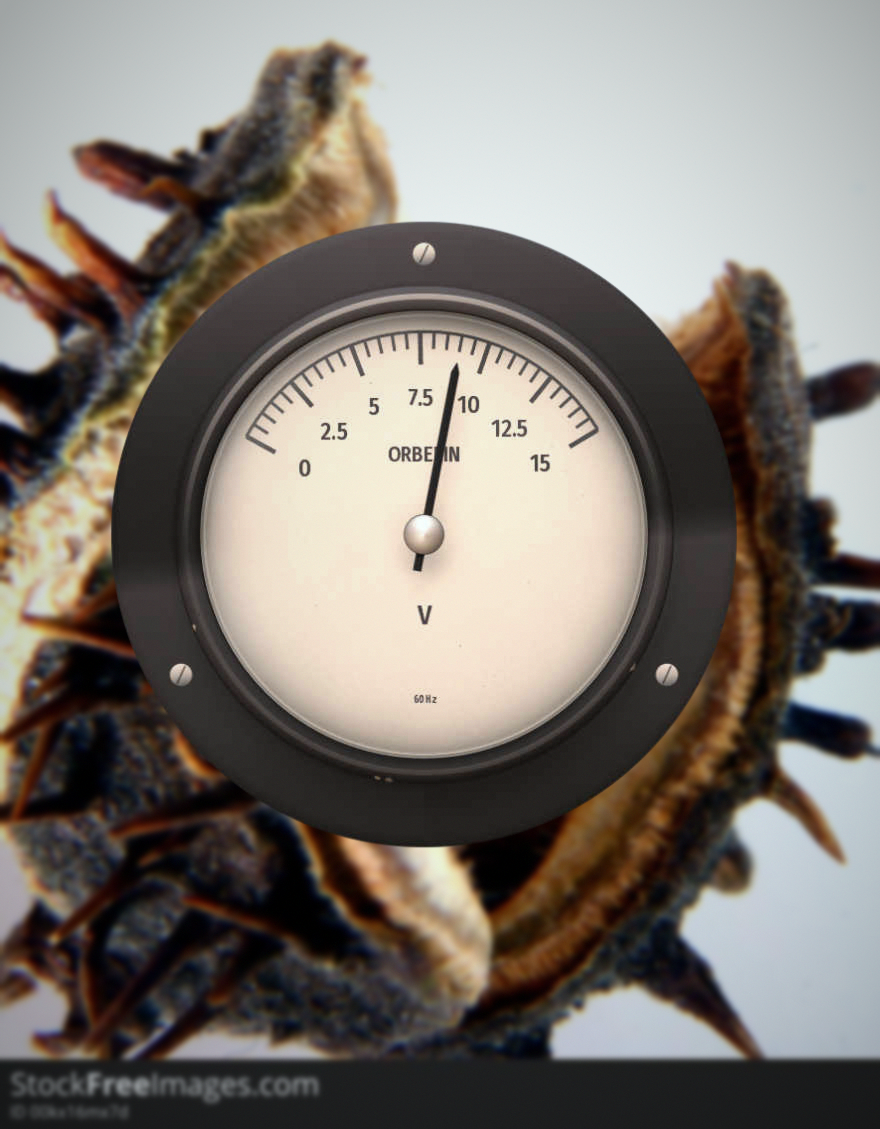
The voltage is {"value": 9, "unit": "V"}
